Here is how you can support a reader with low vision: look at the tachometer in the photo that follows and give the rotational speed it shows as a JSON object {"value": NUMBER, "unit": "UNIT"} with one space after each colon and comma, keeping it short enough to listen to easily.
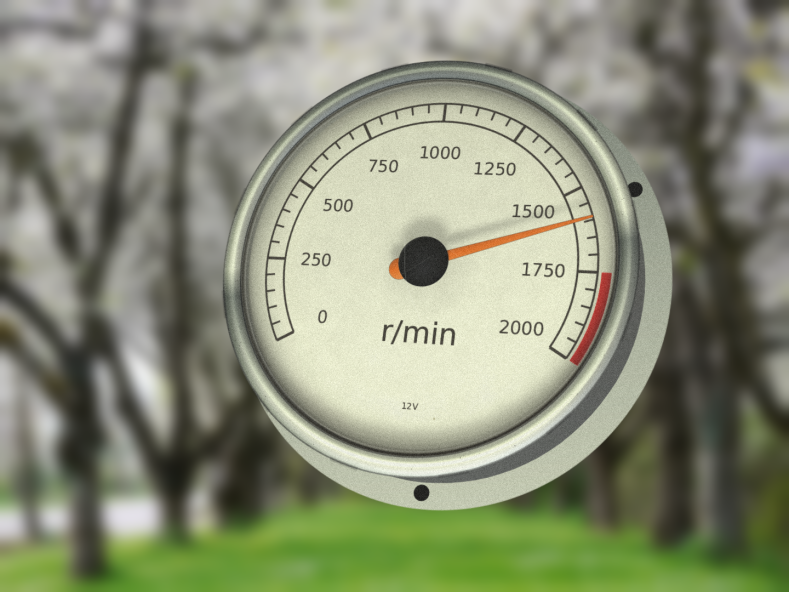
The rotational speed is {"value": 1600, "unit": "rpm"}
